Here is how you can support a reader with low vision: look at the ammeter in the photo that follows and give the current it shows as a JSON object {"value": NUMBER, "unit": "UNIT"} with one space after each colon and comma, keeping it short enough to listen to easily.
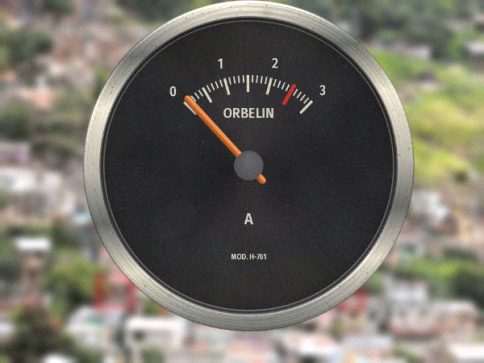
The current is {"value": 0.1, "unit": "A"}
